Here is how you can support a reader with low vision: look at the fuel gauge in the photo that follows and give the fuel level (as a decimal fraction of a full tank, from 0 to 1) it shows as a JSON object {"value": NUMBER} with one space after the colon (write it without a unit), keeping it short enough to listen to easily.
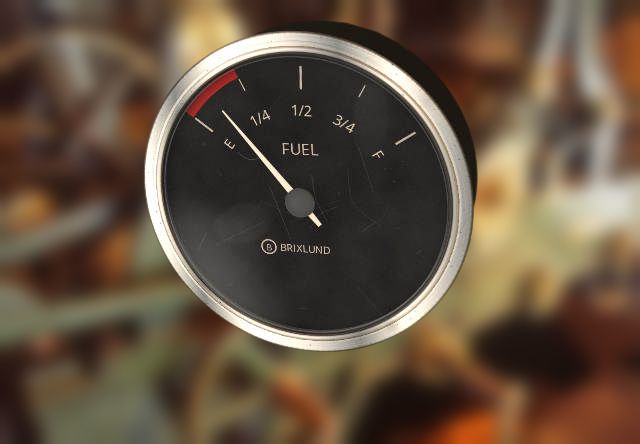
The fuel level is {"value": 0.125}
